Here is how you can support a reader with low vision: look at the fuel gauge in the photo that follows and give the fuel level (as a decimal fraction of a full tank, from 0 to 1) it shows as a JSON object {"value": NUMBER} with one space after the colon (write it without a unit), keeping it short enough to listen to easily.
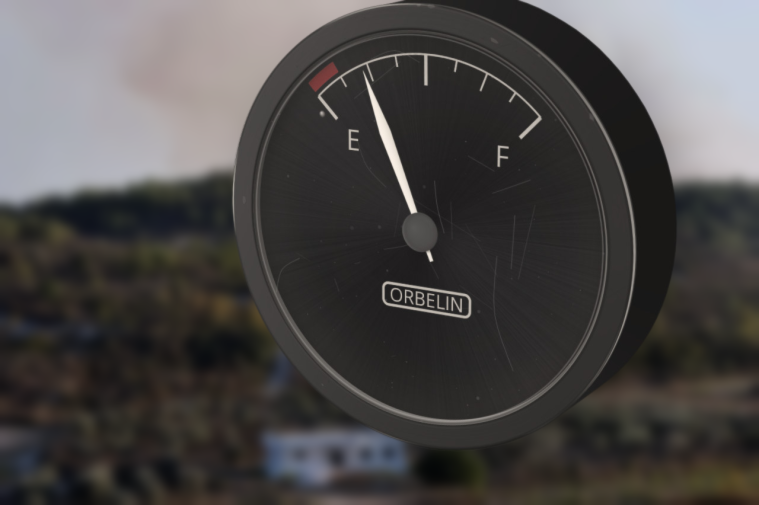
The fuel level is {"value": 0.25}
